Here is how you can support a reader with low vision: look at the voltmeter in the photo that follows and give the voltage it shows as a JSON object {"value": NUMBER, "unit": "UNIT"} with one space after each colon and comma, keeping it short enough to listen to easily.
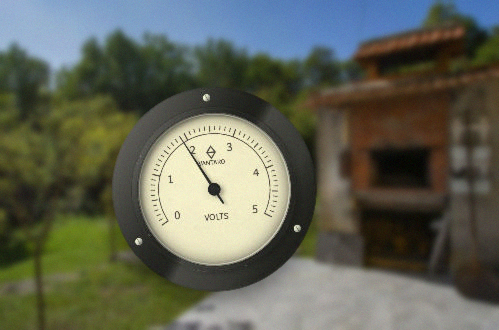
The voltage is {"value": 1.9, "unit": "V"}
